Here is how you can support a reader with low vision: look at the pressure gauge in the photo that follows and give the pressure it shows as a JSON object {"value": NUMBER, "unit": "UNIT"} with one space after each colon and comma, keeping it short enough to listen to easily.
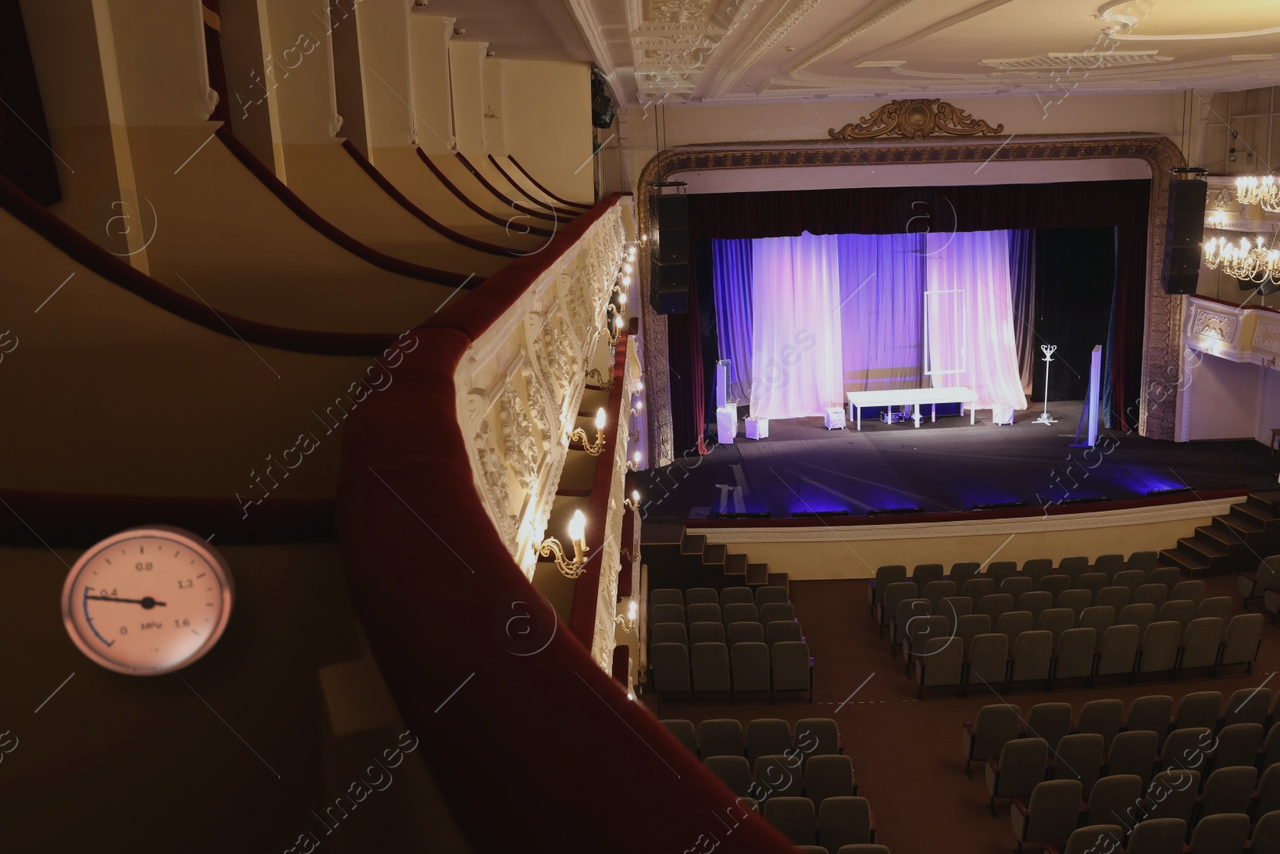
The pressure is {"value": 0.35, "unit": "MPa"}
